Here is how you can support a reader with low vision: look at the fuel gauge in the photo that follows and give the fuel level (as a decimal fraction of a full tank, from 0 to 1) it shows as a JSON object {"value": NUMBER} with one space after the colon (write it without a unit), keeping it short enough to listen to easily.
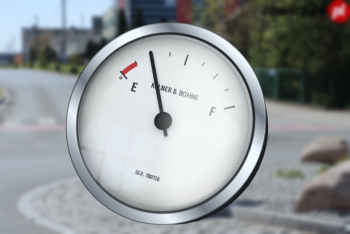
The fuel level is {"value": 0.25}
